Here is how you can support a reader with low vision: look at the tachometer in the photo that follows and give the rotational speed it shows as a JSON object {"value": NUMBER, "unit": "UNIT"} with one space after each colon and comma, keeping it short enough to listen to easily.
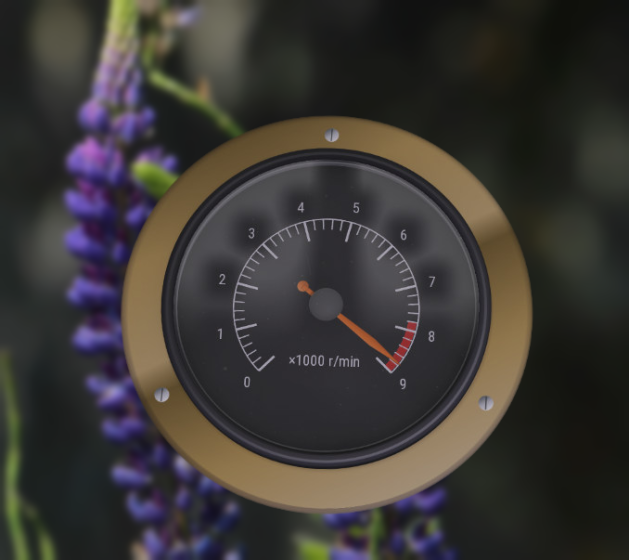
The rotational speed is {"value": 8800, "unit": "rpm"}
